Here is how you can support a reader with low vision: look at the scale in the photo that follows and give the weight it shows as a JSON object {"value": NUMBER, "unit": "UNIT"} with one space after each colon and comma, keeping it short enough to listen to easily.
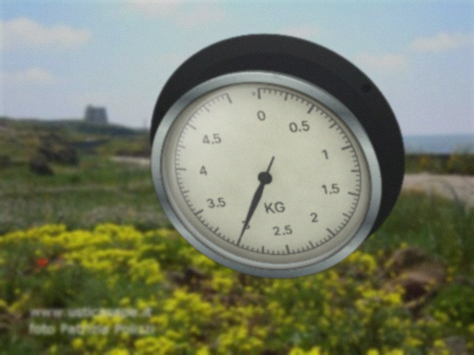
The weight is {"value": 3, "unit": "kg"}
